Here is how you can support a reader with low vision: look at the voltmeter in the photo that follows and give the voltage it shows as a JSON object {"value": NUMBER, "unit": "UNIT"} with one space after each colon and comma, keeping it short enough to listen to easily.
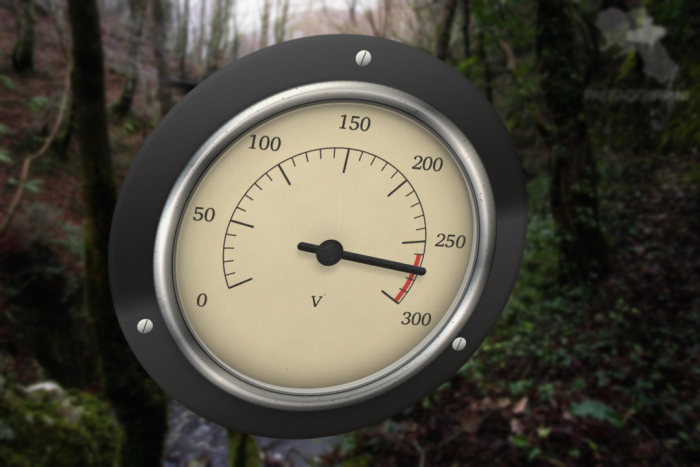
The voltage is {"value": 270, "unit": "V"}
